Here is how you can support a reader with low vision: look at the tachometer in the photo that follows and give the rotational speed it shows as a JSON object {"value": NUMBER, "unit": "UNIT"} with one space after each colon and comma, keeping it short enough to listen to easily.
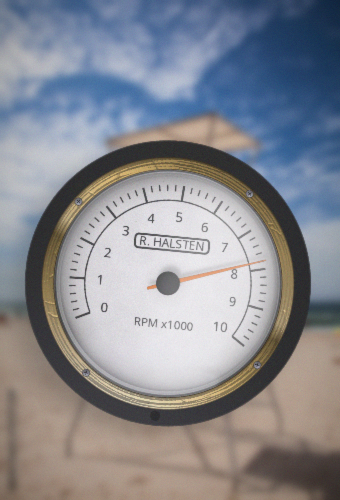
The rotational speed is {"value": 7800, "unit": "rpm"}
